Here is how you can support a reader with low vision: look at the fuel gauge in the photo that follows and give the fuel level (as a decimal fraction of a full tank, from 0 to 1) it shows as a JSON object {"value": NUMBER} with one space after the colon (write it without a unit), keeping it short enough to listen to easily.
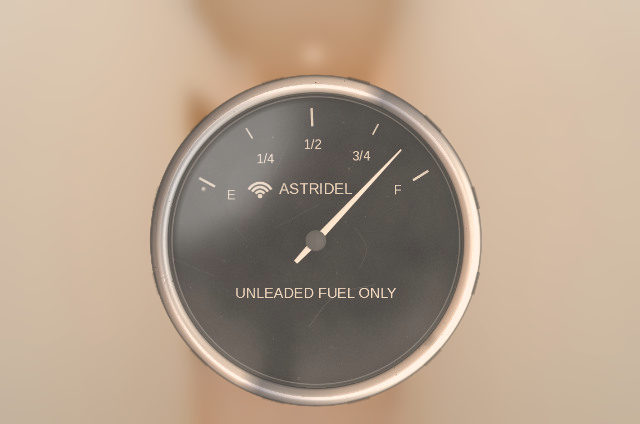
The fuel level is {"value": 0.875}
